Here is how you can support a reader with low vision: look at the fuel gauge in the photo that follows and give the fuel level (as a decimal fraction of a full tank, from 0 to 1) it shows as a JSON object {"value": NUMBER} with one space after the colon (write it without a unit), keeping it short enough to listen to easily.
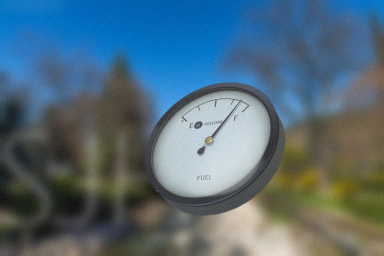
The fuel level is {"value": 0.875}
